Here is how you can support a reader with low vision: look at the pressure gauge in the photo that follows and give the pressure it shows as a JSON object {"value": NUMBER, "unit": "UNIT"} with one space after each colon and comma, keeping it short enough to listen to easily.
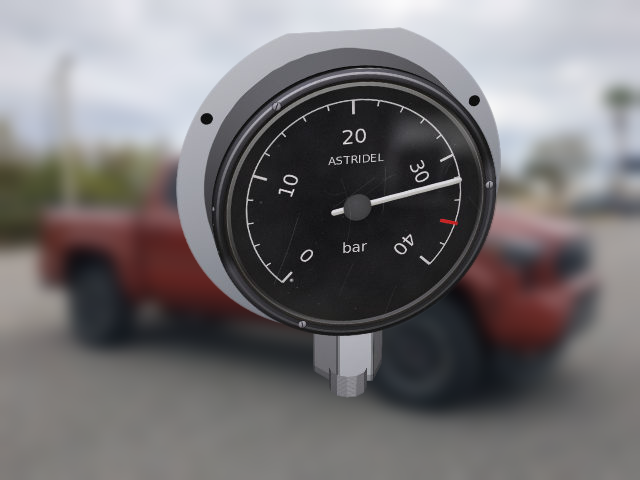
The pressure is {"value": 32, "unit": "bar"}
